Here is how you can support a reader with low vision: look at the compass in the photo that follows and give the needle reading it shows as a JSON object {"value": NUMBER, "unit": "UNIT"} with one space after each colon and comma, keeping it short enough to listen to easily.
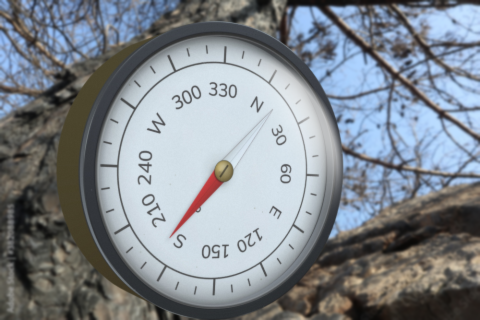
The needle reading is {"value": 190, "unit": "°"}
